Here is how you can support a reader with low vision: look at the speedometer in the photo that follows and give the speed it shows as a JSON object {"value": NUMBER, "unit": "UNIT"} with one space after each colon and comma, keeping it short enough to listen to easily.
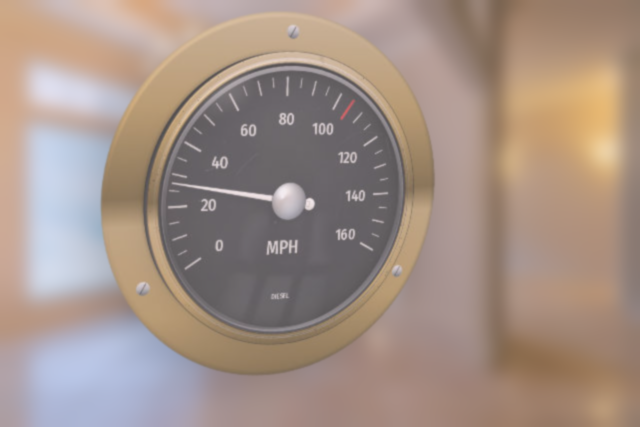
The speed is {"value": 27.5, "unit": "mph"}
